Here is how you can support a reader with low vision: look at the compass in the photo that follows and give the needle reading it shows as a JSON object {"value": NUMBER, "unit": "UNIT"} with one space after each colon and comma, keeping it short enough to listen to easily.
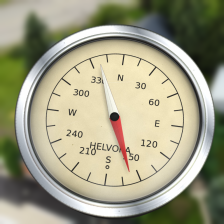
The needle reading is {"value": 157.5, "unit": "°"}
